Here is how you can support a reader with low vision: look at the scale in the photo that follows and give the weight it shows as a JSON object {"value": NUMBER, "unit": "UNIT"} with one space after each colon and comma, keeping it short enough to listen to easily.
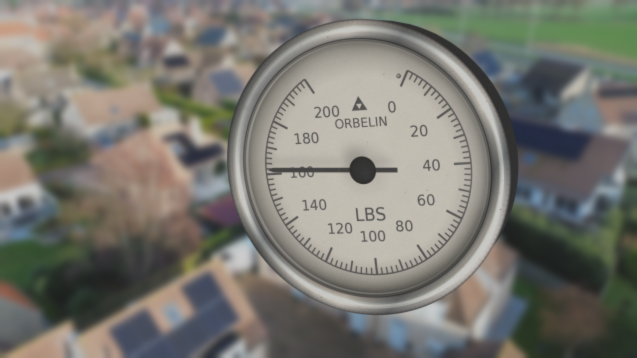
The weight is {"value": 162, "unit": "lb"}
